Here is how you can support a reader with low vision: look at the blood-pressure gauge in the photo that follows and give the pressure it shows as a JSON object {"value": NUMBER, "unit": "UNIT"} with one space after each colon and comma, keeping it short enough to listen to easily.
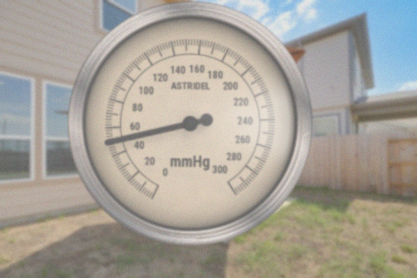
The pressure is {"value": 50, "unit": "mmHg"}
